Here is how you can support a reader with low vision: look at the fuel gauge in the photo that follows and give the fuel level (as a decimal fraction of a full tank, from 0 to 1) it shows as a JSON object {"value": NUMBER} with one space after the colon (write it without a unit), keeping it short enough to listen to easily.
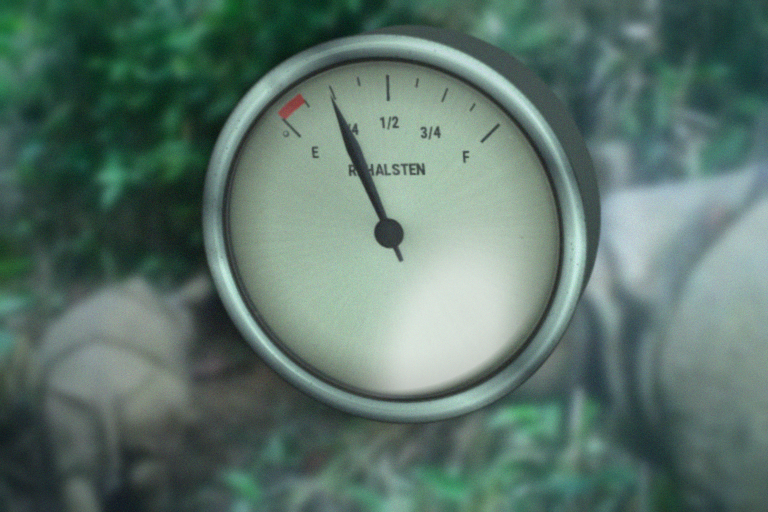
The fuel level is {"value": 0.25}
